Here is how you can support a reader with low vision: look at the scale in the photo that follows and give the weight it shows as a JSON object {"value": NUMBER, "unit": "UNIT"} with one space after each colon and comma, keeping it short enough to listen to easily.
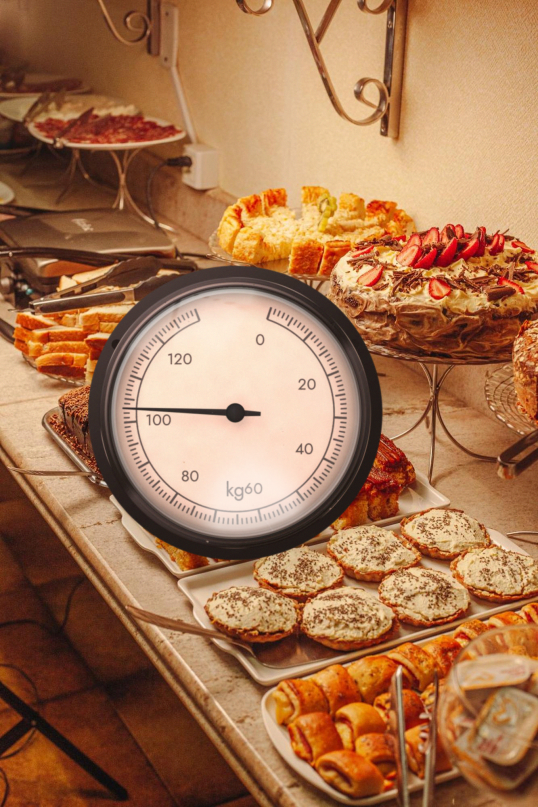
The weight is {"value": 103, "unit": "kg"}
